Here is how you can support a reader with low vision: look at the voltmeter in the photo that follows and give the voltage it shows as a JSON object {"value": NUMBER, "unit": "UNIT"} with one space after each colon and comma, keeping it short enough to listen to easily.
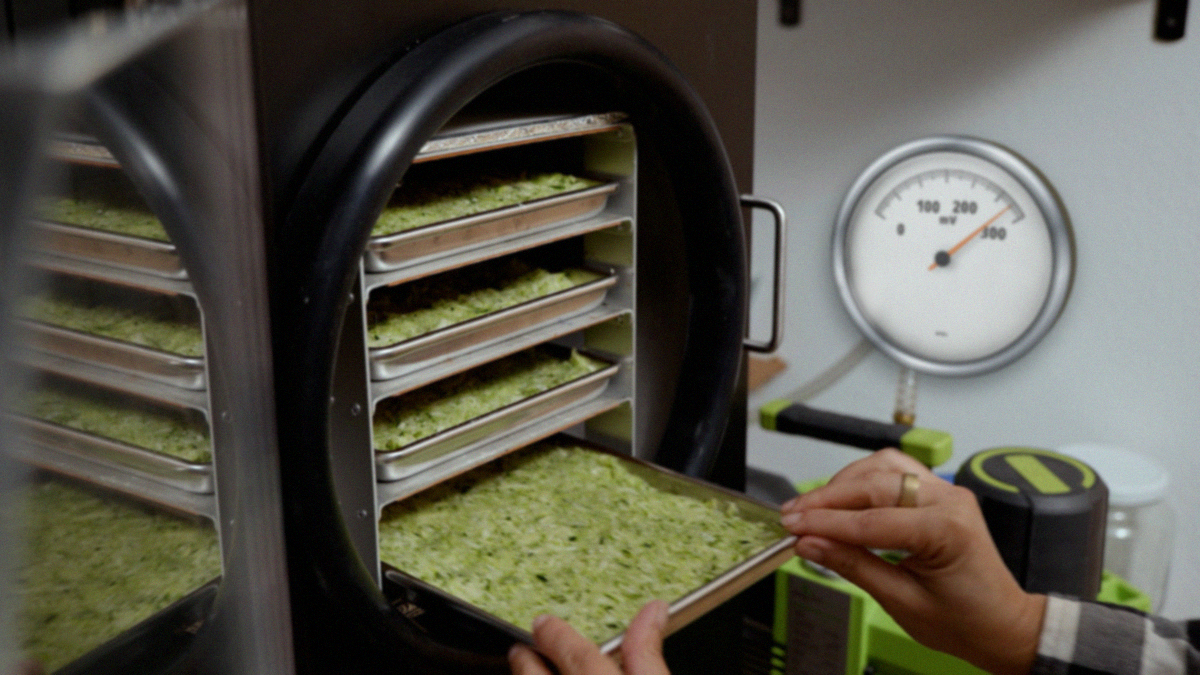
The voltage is {"value": 275, "unit": "mV"}
